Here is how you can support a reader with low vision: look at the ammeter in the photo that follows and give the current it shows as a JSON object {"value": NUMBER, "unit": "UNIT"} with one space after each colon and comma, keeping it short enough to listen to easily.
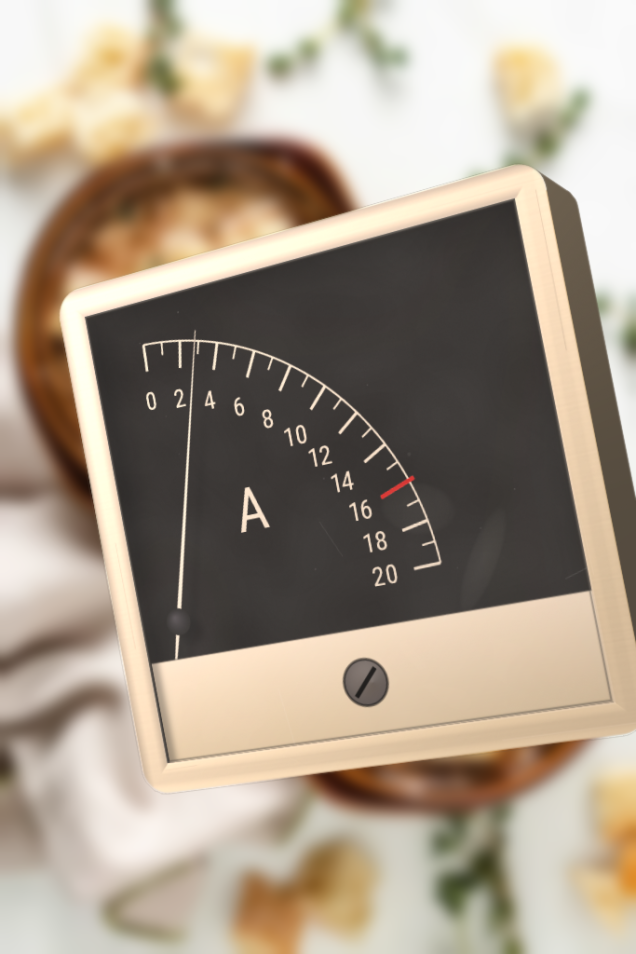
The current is {"value": 3, "unit": "A"}
